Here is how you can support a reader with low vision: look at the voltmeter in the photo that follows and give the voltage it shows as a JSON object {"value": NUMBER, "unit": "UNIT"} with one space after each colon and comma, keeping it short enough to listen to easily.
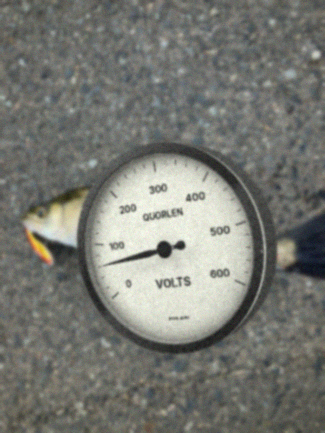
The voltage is {"value": 60, "unit": "V"}
